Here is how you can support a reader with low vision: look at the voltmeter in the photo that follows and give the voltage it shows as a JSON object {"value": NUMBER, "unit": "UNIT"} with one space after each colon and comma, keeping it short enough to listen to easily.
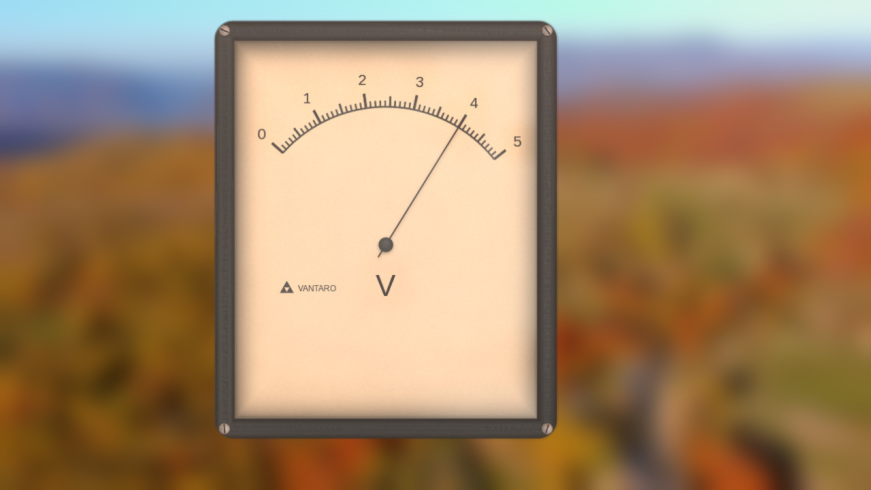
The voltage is {"value": 4, "unit": "V"}
